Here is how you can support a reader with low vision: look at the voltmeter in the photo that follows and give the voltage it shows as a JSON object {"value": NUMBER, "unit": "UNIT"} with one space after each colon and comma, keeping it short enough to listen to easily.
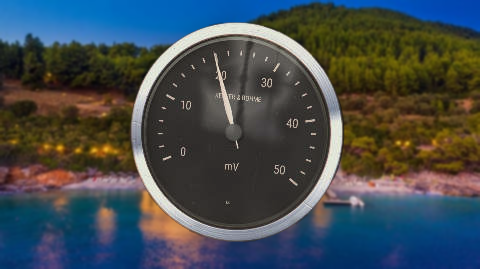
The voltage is {"value": 20, "unit": "mV"}
